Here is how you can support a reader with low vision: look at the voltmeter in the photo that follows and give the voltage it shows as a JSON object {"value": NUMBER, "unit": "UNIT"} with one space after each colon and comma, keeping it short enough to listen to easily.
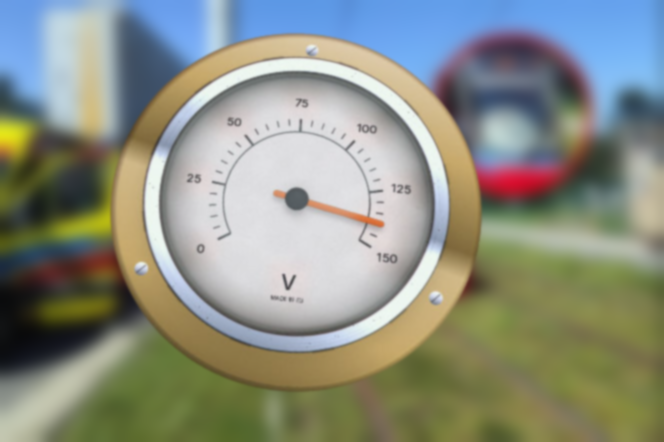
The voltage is {"value": 140, "unit": "V"}
